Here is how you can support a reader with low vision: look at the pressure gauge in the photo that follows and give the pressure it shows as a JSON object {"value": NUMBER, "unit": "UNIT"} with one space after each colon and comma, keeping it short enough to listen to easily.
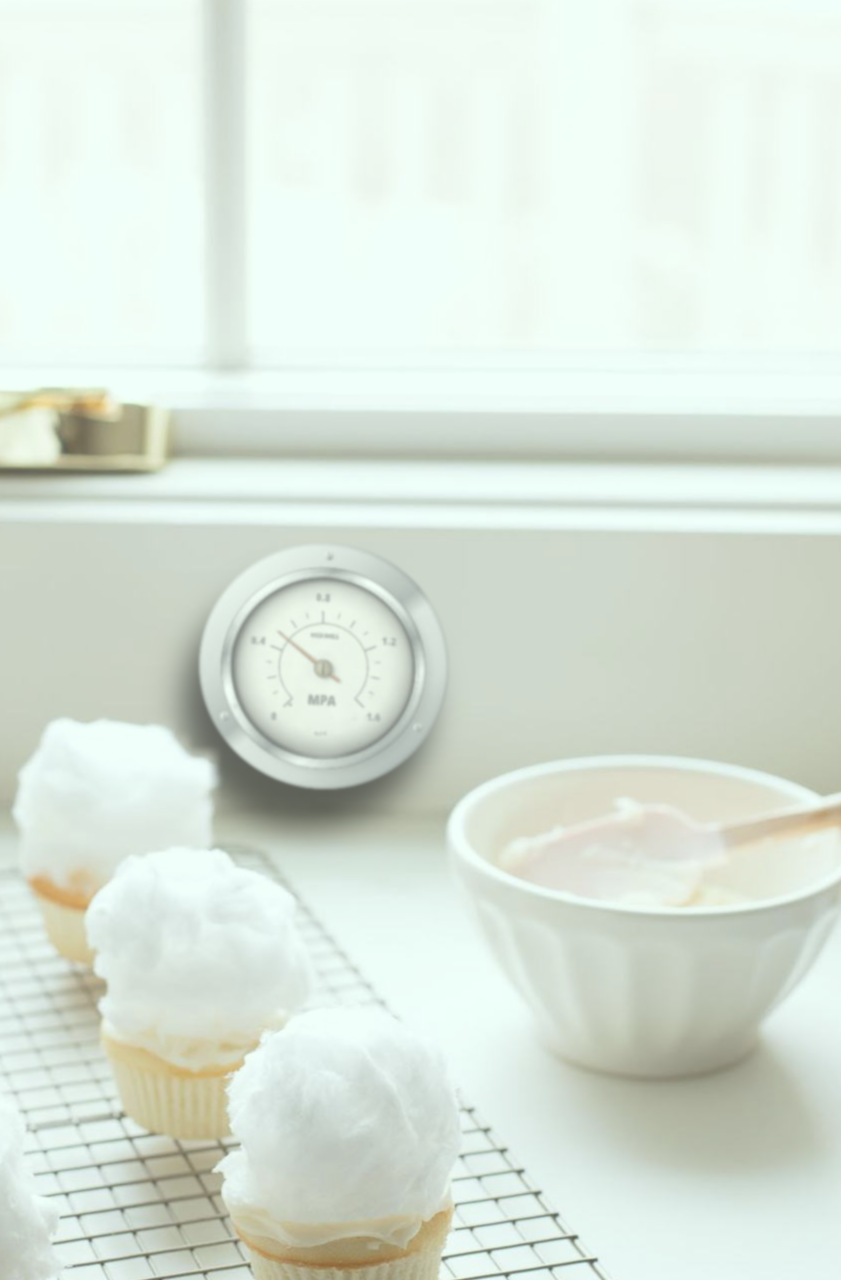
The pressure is {"value": 0.5, "unit": "MPa"}
